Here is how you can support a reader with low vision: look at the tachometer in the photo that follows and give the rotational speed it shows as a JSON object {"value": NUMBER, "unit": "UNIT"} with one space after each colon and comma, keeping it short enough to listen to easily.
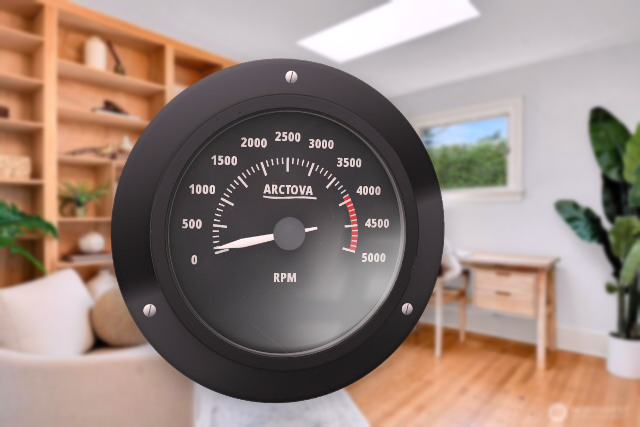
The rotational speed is {"value": 100, "unit": "rpm"}
